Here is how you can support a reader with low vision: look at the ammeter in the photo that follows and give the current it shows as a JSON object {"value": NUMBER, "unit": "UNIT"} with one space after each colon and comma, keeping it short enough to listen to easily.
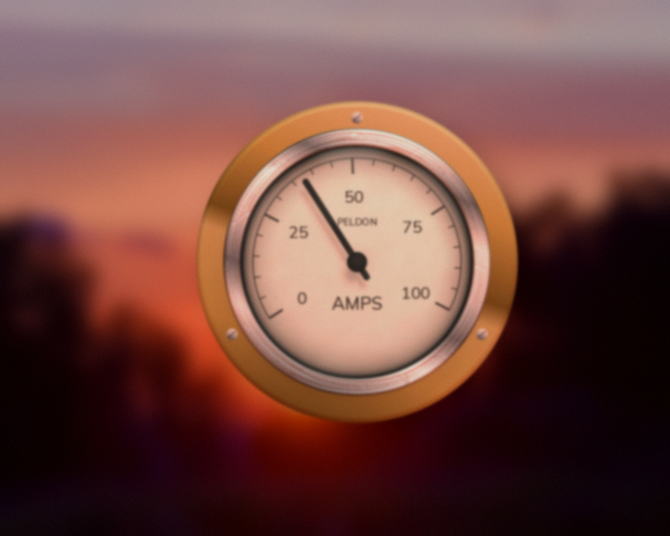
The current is {"value": 37.5, "unit": "A"}
